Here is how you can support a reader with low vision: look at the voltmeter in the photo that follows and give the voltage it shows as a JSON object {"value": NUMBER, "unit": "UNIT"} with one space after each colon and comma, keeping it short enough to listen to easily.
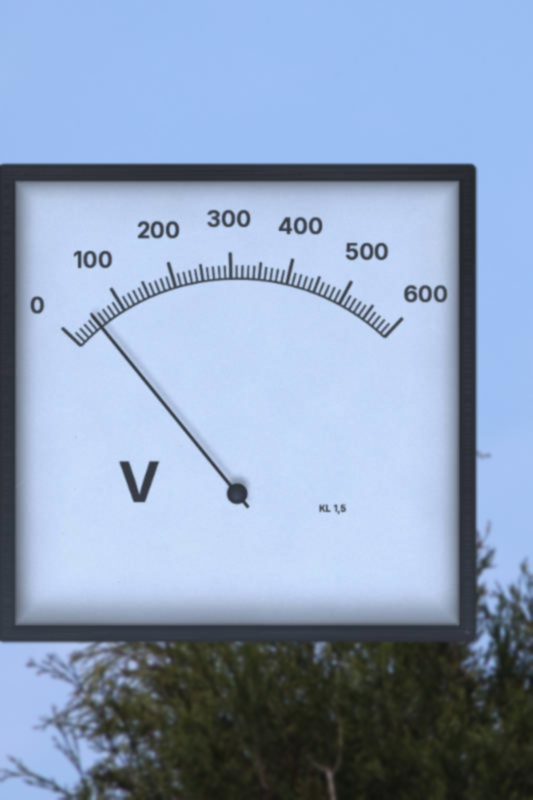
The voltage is {"value": 50, "unit": "V"}
